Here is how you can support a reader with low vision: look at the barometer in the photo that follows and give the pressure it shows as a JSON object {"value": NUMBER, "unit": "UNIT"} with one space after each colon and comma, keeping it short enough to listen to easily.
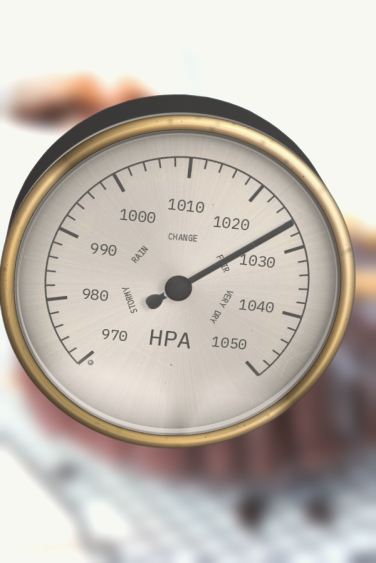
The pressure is {"value": 1026, "unit": "hPa"}
